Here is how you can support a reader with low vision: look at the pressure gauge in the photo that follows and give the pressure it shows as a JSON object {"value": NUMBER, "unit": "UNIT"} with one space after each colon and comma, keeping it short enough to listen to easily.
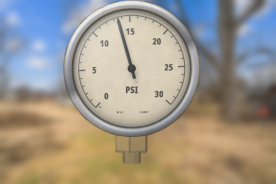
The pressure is {"value": 13.5, "unit": "psi"}
